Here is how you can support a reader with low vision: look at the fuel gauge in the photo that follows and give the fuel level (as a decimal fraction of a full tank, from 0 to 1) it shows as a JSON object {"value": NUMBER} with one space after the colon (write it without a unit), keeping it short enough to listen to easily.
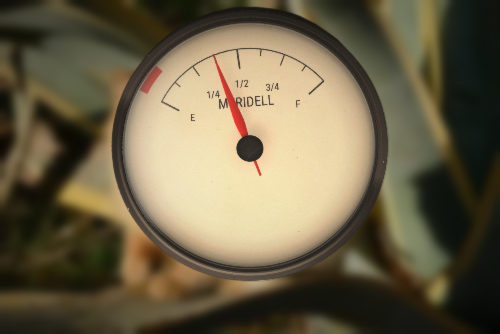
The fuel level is {"value": 0.375}
